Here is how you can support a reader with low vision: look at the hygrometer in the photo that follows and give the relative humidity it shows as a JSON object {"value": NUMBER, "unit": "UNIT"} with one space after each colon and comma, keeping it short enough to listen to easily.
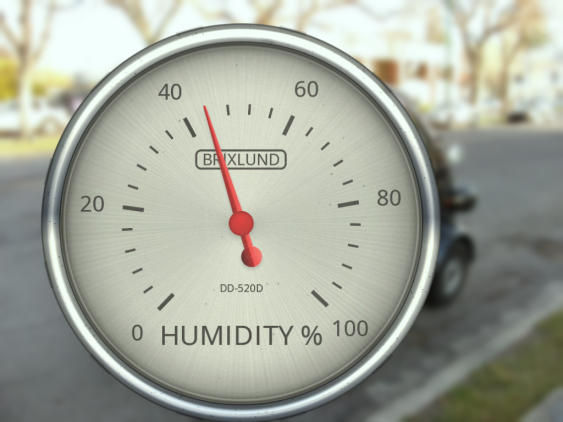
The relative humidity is {"value": 44, "unit": "%"}
